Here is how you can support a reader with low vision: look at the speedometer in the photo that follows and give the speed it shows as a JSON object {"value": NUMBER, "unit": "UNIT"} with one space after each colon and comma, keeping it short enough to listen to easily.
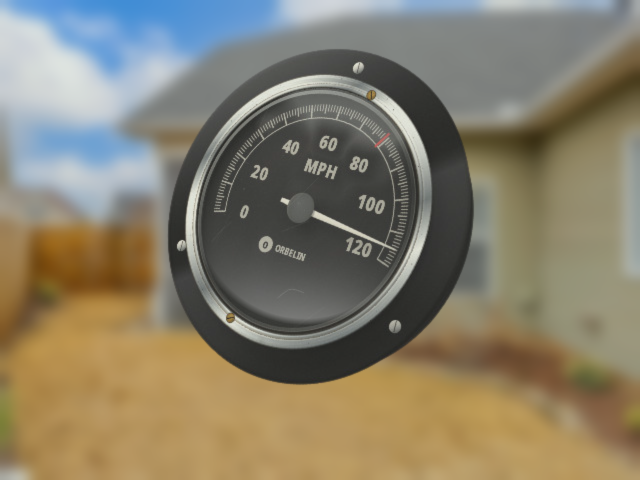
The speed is {"value": 115, "unit": "mph"}
